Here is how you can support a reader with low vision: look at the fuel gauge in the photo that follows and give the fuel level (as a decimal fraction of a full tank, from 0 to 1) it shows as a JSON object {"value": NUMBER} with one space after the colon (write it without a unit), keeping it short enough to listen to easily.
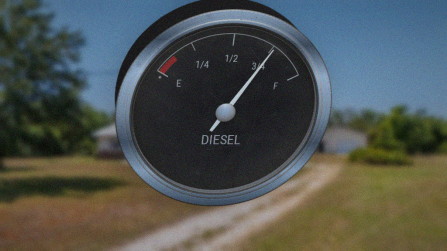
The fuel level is {"value": 0.75}
